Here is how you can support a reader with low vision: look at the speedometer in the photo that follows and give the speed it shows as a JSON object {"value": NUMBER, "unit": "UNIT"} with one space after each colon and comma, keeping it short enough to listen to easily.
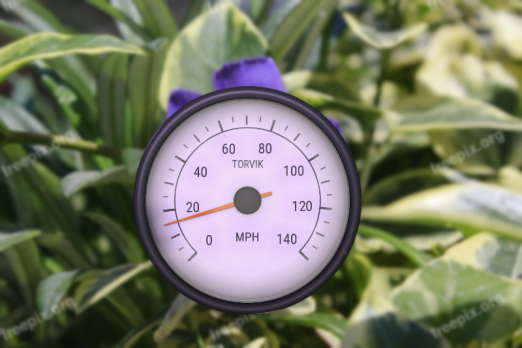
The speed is {"value": 15, "unit": "mph"}
